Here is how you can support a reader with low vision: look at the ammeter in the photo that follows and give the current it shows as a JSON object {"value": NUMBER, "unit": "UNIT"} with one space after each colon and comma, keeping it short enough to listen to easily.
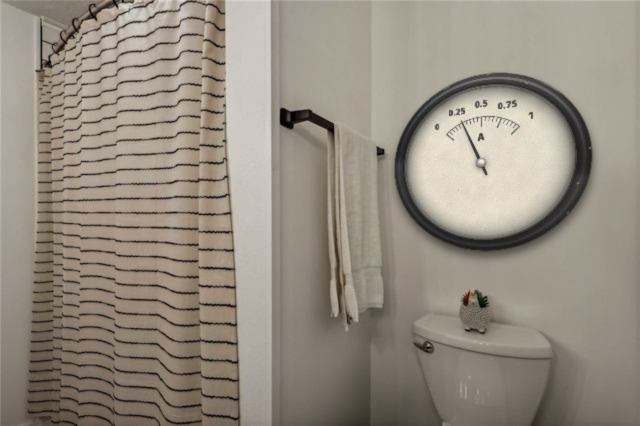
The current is {"value": 0.25, "unit": "A"}
